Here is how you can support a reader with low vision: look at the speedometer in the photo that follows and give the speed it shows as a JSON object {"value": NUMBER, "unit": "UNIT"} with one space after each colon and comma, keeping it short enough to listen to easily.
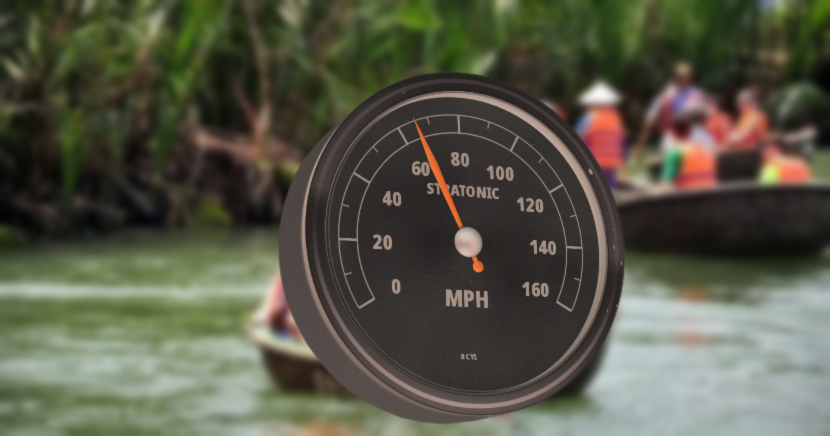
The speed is {"value": 65, "unit": "mph"}
